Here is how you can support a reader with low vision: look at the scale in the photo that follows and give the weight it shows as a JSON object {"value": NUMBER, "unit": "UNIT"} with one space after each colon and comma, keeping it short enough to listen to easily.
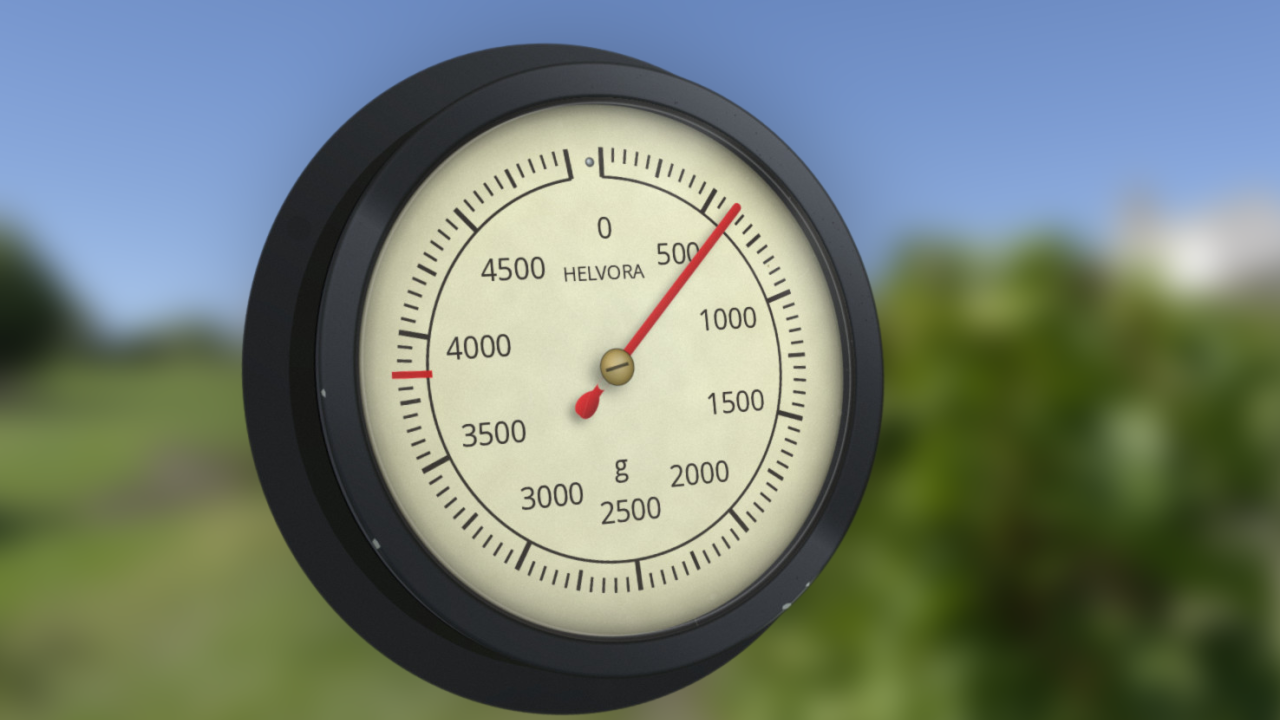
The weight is {"value": 600, "unit": "g"}
